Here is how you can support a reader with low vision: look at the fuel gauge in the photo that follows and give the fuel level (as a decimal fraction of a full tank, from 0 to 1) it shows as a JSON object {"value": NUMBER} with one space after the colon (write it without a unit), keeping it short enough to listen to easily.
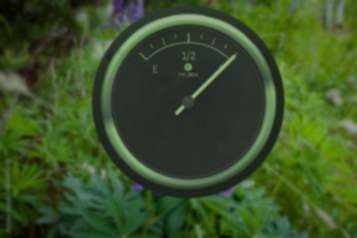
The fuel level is {"value": 1}
